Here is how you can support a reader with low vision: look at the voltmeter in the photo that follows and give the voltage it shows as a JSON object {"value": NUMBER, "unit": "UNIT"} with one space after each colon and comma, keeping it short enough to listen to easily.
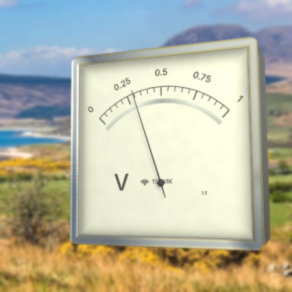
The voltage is {"value": 0.3, "unit": "V"}
